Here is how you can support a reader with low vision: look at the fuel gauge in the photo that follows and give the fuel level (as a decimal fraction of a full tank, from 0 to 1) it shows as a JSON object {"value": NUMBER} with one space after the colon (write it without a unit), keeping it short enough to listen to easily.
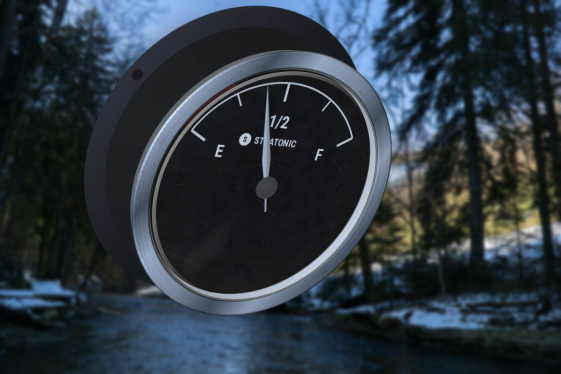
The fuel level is {"value": 0.375}
